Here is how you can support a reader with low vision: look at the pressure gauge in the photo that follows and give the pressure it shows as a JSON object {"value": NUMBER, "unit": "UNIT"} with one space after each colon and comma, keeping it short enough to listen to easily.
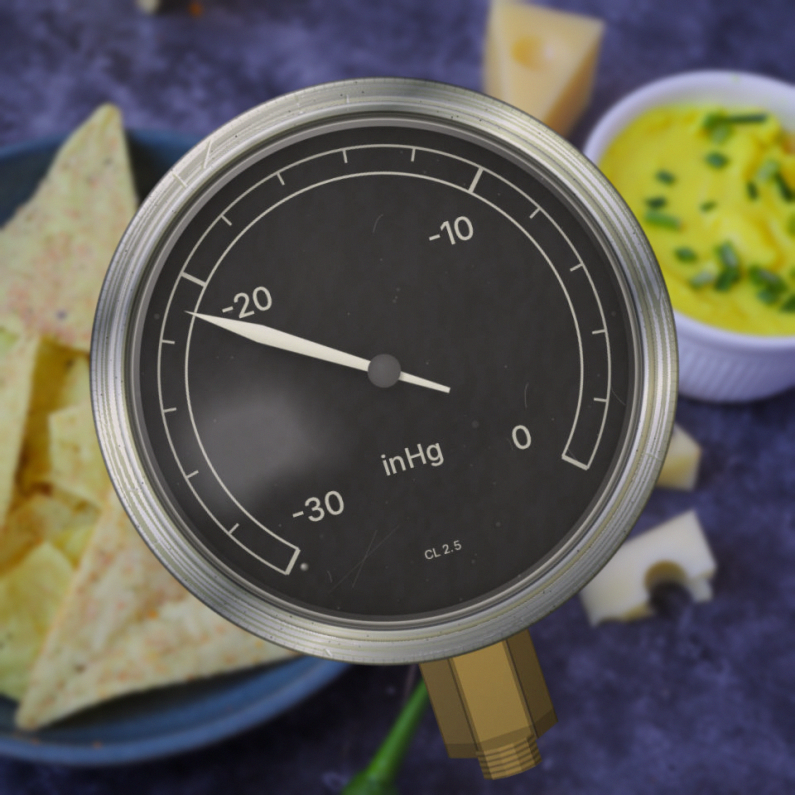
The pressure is {"value": -21, "unit": "inHg"}
